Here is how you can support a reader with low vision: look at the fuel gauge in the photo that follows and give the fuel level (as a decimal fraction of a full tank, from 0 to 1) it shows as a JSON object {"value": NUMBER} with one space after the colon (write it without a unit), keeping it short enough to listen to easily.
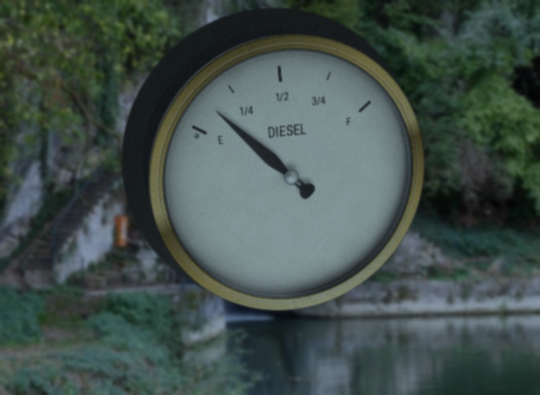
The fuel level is {"value": 0.125}
